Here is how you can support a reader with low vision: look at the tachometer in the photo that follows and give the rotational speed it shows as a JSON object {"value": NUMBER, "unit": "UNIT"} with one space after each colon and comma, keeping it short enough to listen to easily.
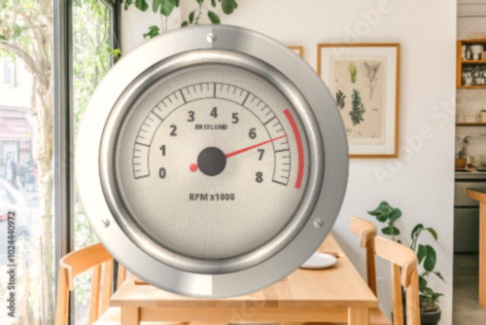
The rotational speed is {"value": 6600, "unit": "rpm"}
